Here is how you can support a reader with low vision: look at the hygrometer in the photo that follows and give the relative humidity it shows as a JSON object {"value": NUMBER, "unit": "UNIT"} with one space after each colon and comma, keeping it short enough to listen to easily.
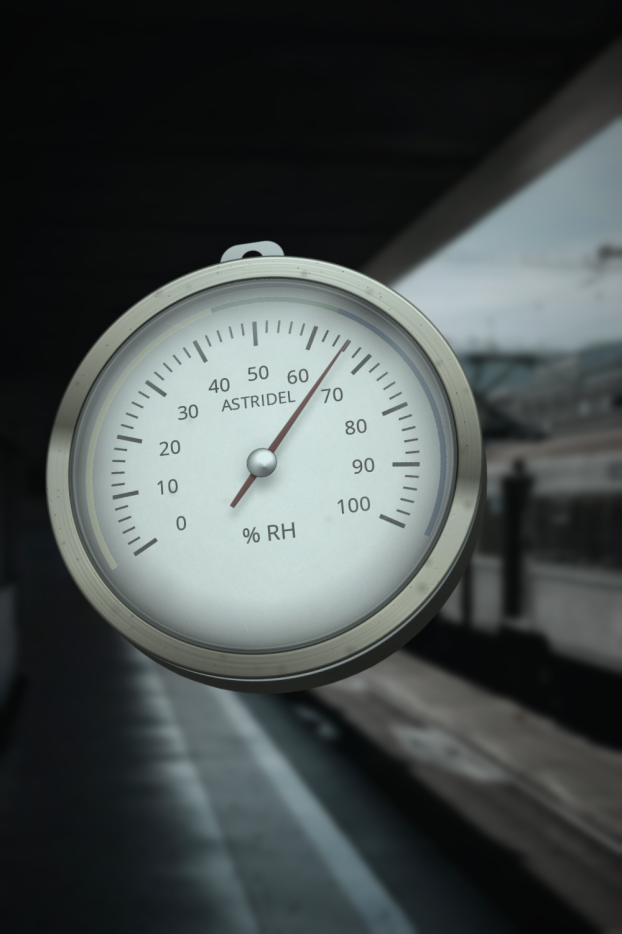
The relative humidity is {"value": 66, "unit": "%"}
